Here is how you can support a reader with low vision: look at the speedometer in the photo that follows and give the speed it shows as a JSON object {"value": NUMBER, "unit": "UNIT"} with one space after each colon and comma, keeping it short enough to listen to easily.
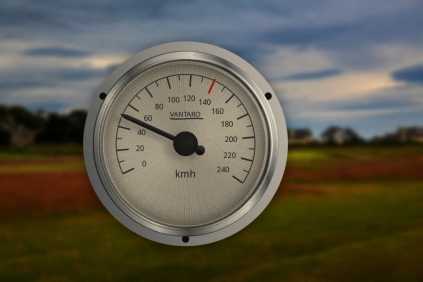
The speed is {"value": 50, "unit": "km/h"}
